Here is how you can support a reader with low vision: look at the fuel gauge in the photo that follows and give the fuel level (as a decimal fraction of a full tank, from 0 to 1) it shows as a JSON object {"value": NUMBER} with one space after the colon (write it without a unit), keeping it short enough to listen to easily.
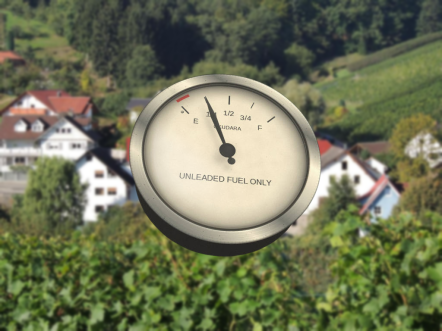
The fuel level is {"value": 0.25}
